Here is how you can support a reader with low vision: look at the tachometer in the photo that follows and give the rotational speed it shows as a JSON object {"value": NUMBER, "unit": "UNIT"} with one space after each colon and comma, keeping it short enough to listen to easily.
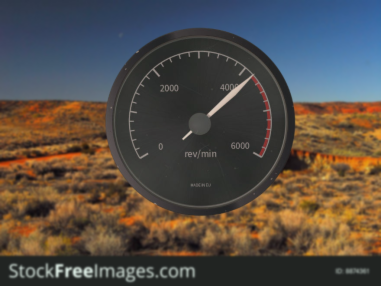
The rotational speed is {"value": 4200, "unit": "rpm"}
